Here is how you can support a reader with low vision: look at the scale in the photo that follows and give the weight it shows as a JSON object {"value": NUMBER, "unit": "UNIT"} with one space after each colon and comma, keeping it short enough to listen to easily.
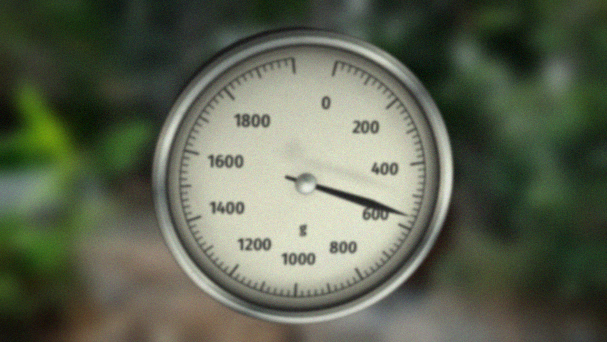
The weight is {"value": 560, "unit": "g"}
